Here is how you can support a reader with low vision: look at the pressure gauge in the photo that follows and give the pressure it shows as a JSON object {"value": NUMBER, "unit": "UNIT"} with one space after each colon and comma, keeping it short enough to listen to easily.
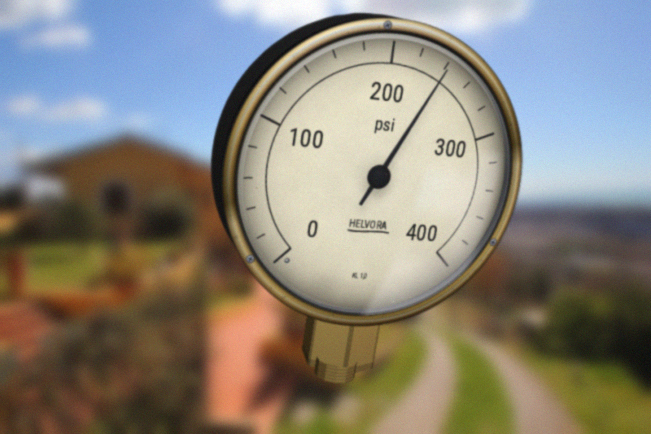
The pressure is {"value": 240, "unit": "psi"}
